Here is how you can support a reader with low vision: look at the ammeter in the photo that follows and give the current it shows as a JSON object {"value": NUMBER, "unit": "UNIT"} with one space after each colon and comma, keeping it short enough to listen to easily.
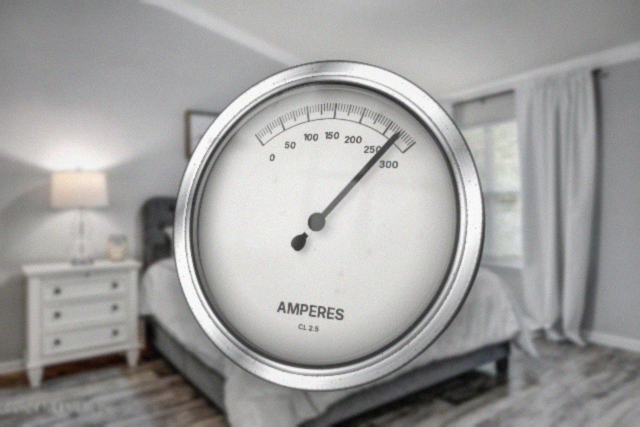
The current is {"value": 275, "unit": "A"}
